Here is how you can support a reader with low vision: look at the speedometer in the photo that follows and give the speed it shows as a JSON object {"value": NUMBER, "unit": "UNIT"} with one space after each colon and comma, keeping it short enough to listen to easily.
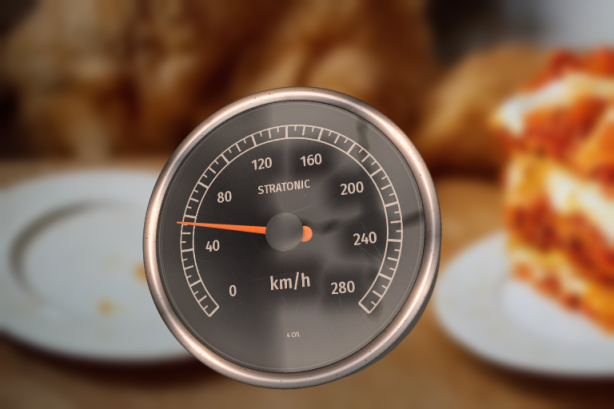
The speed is {"value": 55, "unit": "km/h"}
